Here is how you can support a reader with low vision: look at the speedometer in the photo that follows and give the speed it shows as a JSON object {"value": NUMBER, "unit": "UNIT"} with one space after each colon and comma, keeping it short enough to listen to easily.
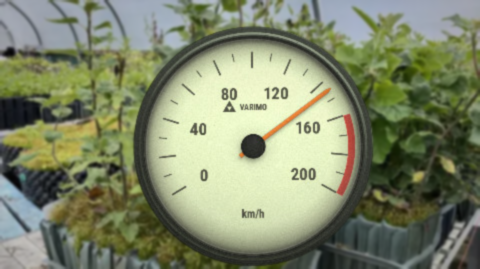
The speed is {"value": 145, "unit": "km/h"}
